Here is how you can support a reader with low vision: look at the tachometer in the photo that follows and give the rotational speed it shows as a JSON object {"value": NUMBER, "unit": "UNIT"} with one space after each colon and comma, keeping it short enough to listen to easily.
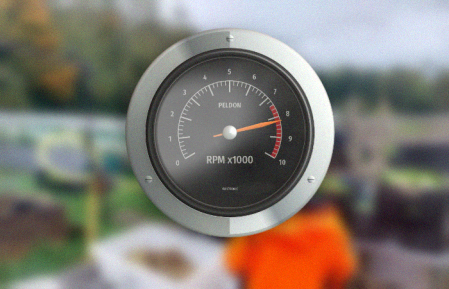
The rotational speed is {"value": 8200, "unit": "rpm"}
